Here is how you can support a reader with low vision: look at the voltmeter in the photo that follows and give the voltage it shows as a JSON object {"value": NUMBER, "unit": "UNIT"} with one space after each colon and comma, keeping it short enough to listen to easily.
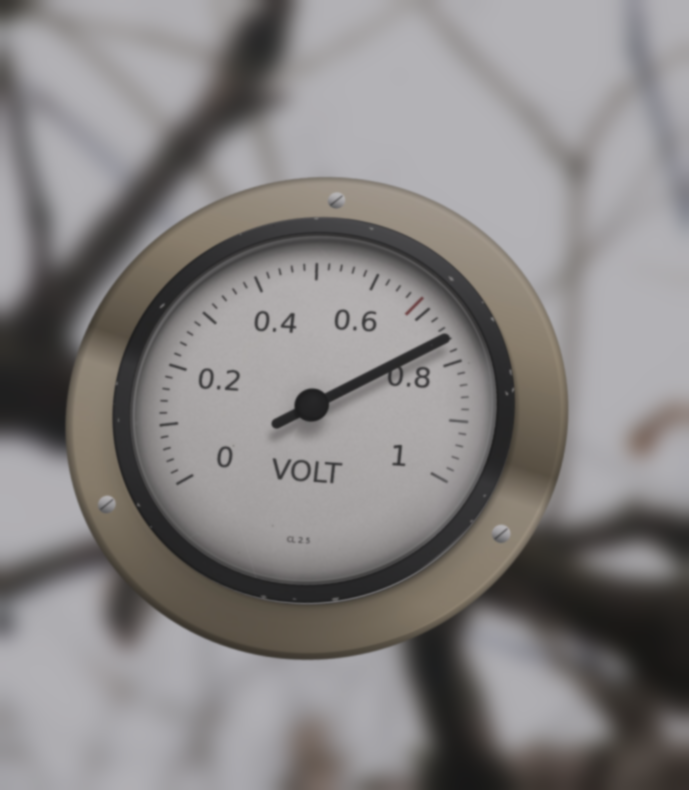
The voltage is {"value": 0.76, "unit": "V"}
